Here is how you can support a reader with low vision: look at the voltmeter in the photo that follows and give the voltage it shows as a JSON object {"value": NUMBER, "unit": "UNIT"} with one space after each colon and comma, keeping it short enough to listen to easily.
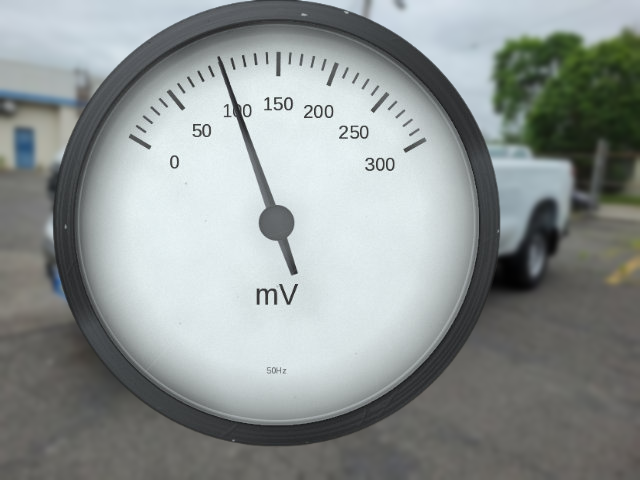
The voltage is {"value": 100, "unit": "mV"}
